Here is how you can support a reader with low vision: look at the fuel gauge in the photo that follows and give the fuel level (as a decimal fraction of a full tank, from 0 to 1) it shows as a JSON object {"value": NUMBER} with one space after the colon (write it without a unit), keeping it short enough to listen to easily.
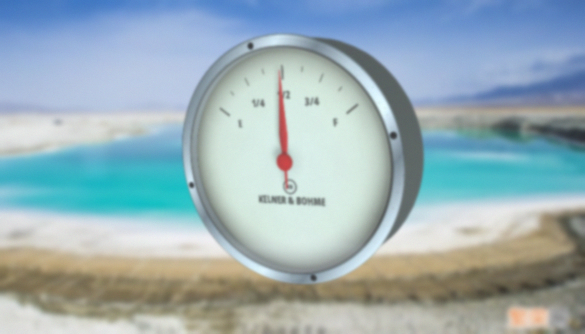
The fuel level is {"value": 0.5}
